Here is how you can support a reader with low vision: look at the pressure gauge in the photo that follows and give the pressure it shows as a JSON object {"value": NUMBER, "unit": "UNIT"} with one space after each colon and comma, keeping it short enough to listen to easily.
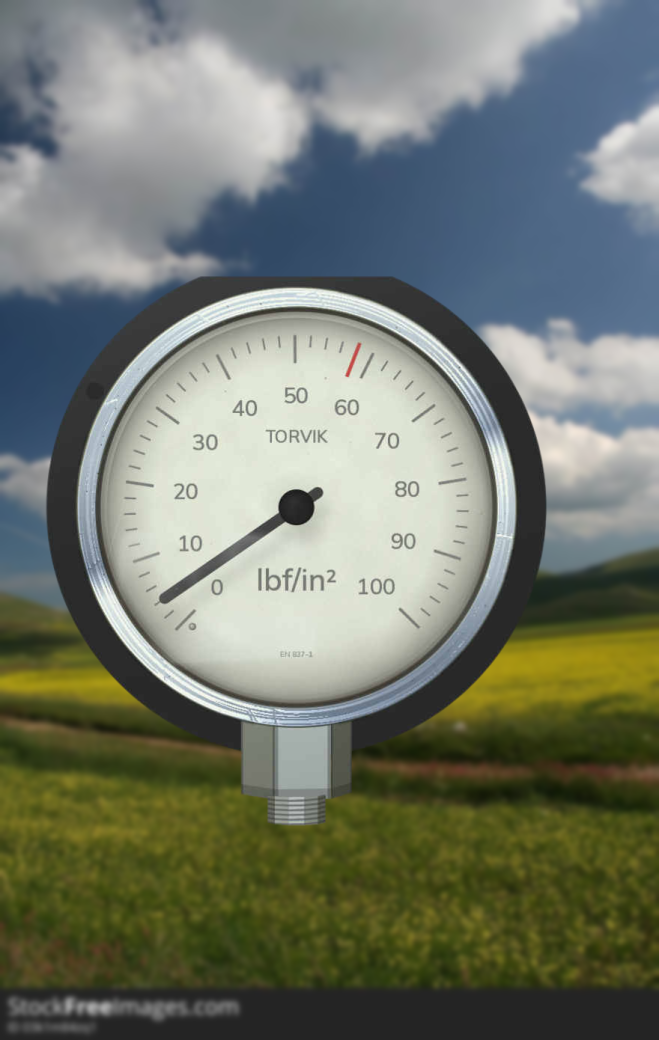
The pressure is {"value": 4, "unit": "psi"}
